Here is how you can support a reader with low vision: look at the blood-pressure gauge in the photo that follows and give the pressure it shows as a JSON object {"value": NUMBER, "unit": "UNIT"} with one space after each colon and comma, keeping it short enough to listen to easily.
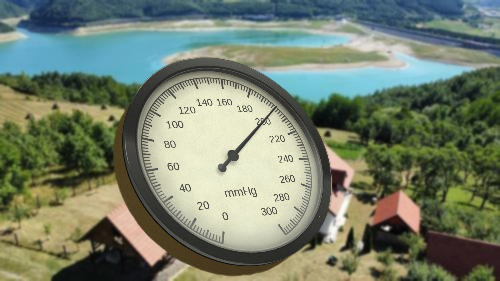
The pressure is {"value": 200, "unit": "mmHg"}
